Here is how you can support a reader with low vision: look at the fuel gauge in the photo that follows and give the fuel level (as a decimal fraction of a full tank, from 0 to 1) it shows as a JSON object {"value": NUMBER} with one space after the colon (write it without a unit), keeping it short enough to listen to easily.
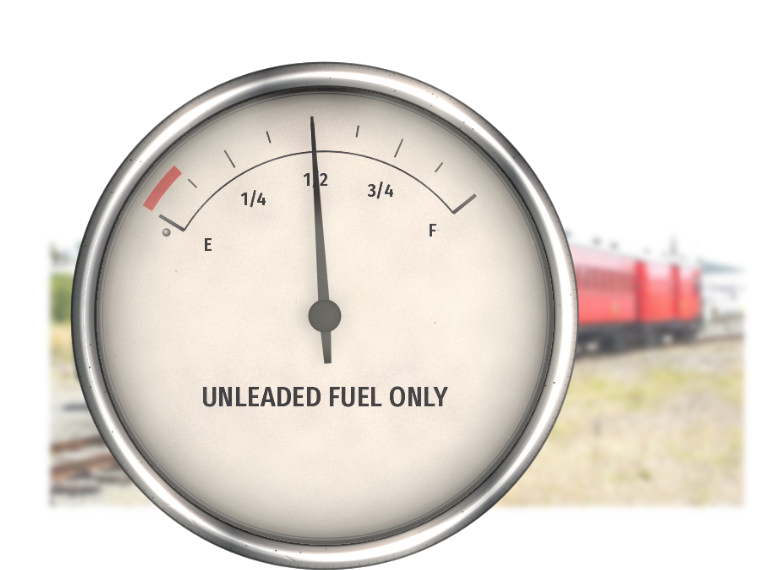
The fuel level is {"value": 0.5}
